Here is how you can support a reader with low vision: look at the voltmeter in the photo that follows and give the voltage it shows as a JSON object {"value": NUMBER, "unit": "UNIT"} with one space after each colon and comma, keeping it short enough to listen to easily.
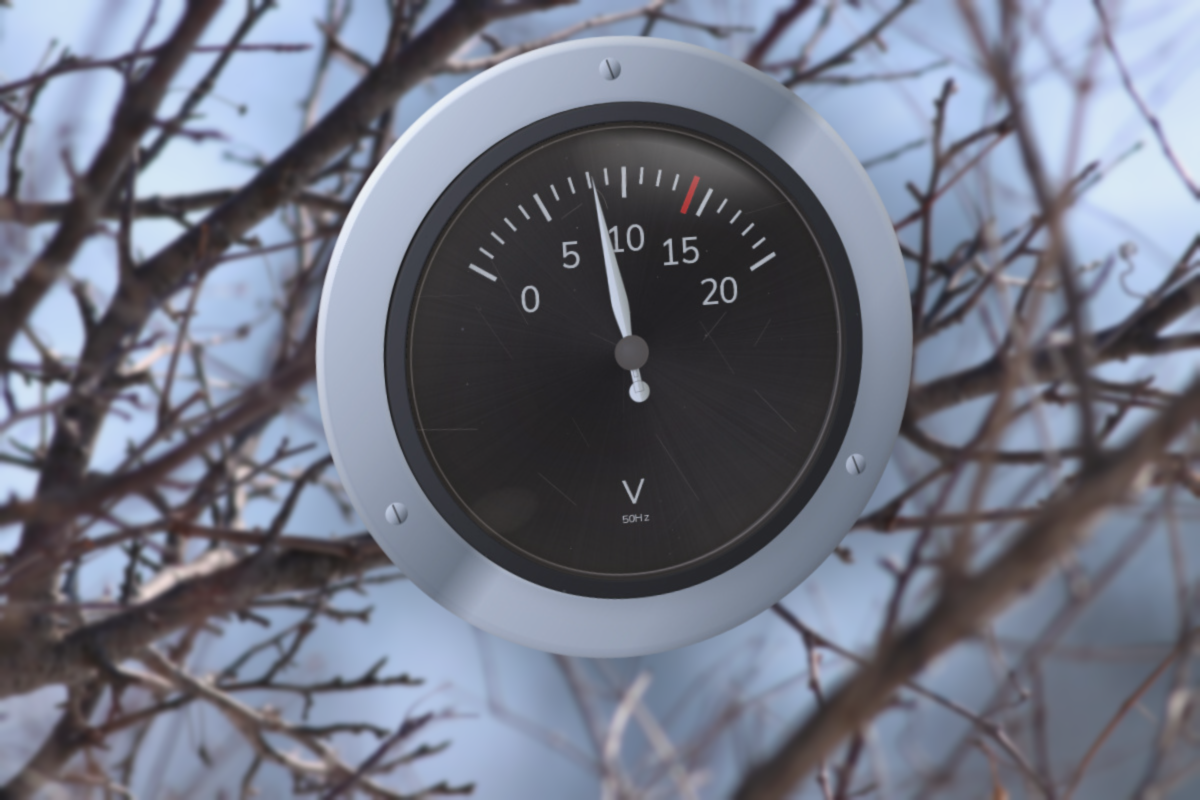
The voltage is {"value": 8, "unit": "V"}
